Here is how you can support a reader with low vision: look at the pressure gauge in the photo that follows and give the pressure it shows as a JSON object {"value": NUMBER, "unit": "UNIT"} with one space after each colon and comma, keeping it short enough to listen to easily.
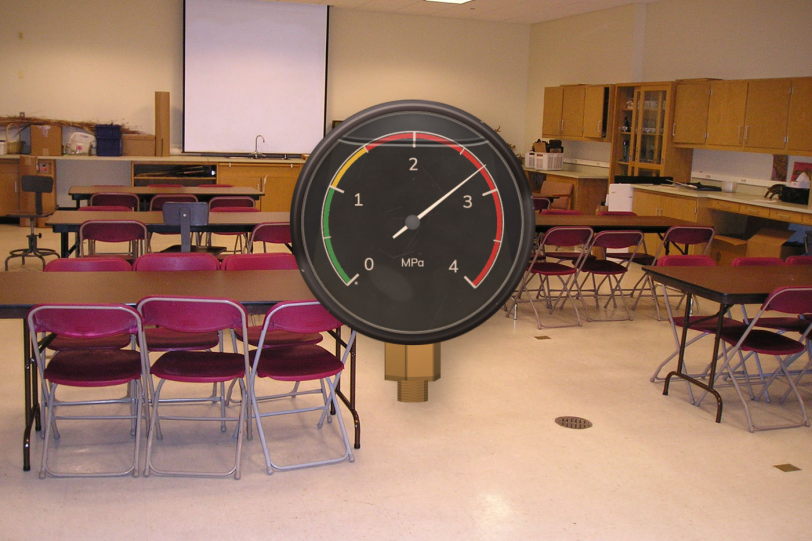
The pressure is {"value": 2.75, "unit": "MPa"}
